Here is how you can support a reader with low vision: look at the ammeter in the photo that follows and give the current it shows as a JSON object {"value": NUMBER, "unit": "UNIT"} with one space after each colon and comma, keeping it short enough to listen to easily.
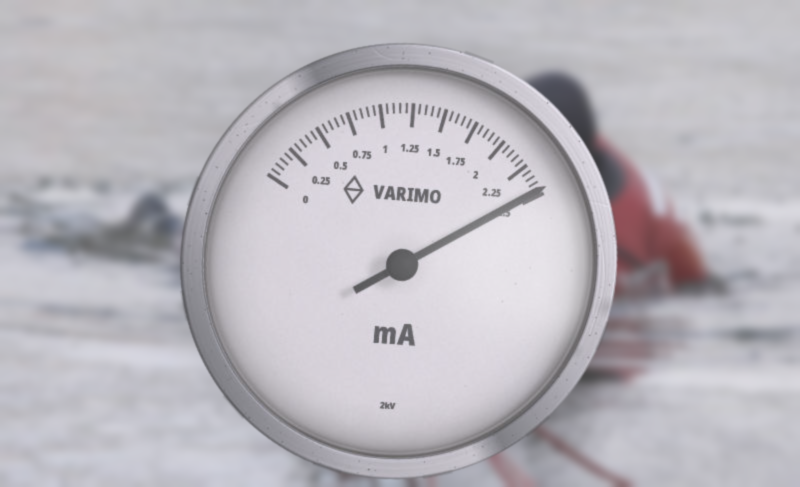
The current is {"value": 2.45, "unit": "mA"}
